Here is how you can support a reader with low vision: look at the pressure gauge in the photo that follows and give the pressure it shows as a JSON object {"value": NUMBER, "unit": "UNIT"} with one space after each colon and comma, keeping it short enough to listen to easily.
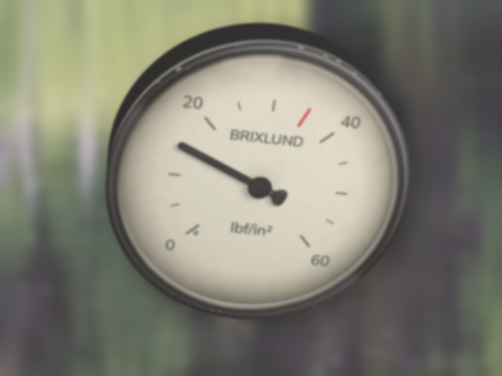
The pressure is {"value": 15, "unit": "psi"}
